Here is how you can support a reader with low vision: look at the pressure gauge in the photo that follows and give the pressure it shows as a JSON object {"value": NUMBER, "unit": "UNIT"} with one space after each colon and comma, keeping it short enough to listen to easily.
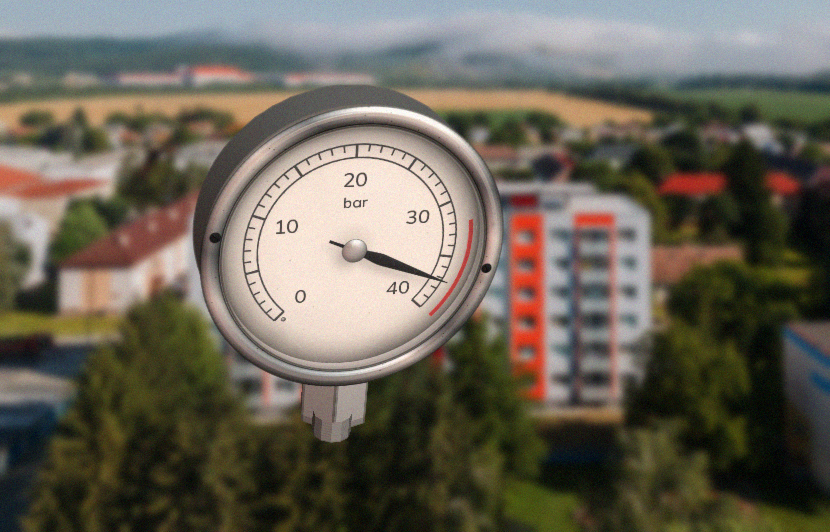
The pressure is {"value": 37, "unit": "bar"}
